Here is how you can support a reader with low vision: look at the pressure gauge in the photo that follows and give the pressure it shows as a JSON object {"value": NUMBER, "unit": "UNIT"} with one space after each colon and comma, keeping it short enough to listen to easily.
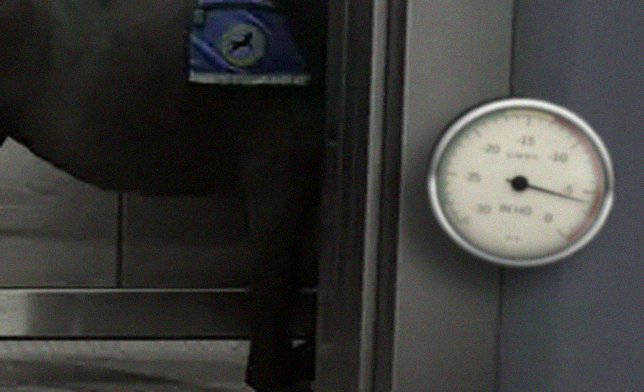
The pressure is {"value": -4, "unit": "inHg"}
